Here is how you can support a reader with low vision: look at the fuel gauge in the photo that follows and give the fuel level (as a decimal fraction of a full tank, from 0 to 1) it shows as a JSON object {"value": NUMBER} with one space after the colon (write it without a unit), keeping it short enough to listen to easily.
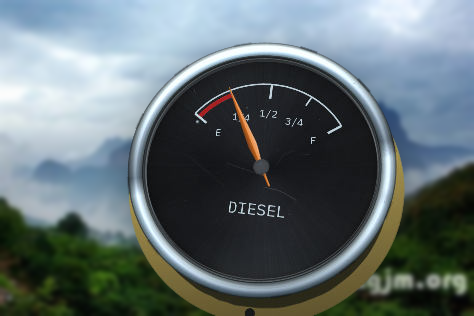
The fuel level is {"value": 0.25}
